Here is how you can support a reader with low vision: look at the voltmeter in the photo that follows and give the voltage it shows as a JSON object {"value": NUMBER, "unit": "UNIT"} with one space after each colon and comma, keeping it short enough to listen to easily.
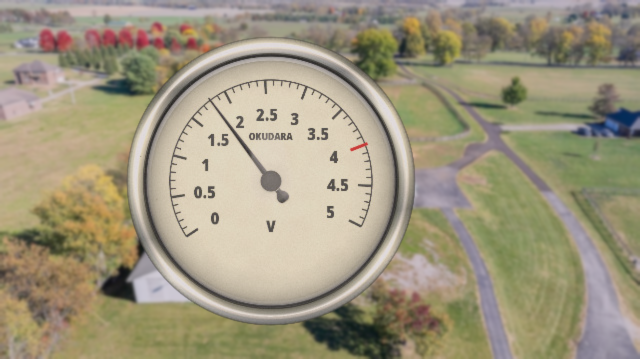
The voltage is {"value": 1.8, "unit": "V"}
